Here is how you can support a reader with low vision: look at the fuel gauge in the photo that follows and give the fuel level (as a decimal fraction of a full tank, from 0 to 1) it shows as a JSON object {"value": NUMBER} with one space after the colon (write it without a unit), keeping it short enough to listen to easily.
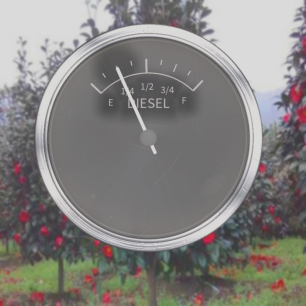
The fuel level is {"value": 0.25}
